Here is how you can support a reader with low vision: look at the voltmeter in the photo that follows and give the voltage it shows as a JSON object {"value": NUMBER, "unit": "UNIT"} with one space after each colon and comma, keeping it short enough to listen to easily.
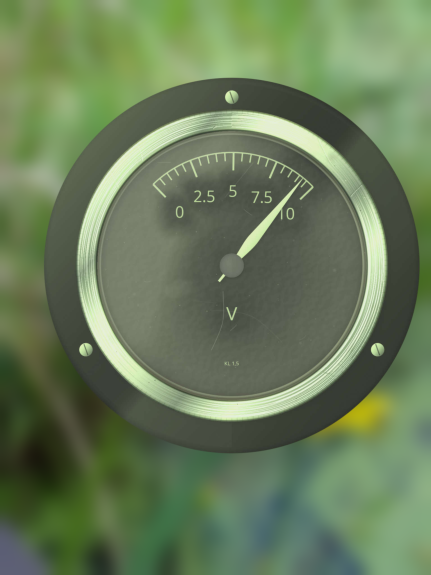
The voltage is {"value": 9.25, "unit": "V"}
